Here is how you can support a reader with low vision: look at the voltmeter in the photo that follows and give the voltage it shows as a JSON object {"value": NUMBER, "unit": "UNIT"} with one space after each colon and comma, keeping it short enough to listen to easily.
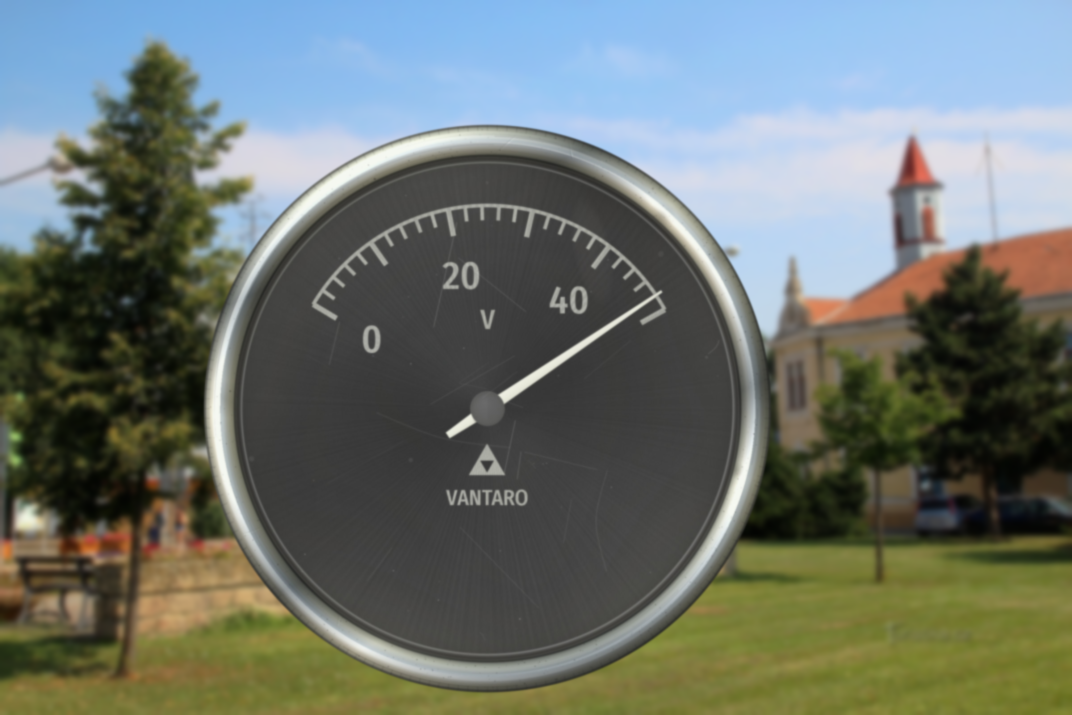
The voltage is {"value": 48, "unit": "V"}
